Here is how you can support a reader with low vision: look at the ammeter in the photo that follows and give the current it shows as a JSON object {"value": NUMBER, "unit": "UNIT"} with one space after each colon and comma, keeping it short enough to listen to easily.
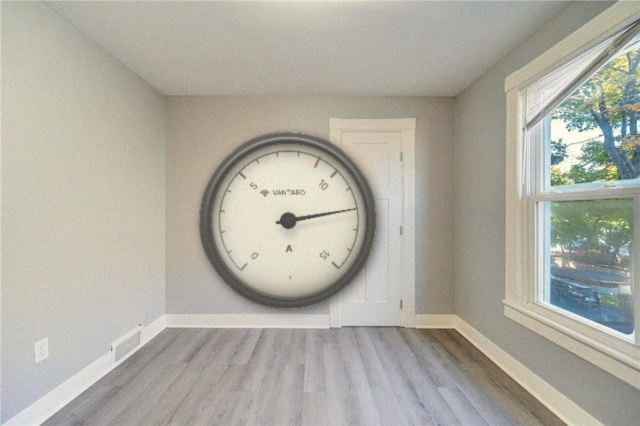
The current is {"value": 12, "unit": "A"}
